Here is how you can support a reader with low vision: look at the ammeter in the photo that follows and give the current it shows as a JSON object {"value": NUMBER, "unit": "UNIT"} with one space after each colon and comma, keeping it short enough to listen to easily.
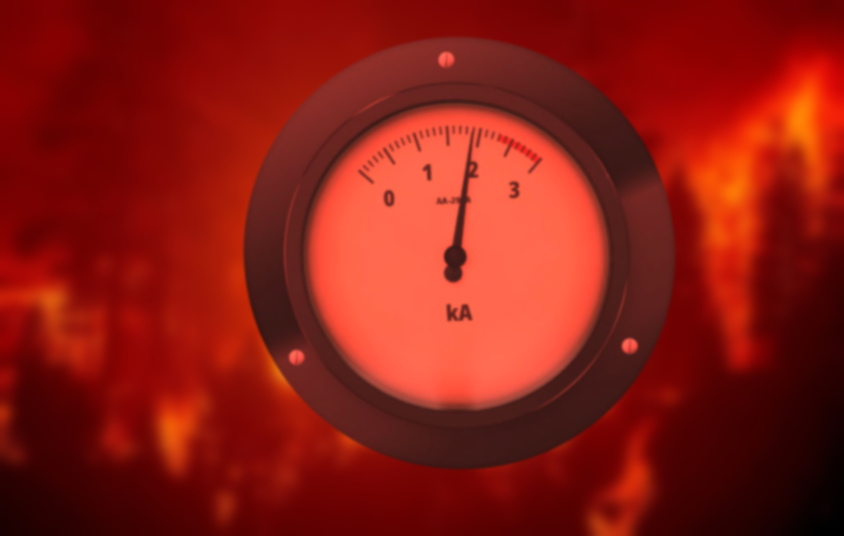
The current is {"value": 1.9, "unit": "kA"}
